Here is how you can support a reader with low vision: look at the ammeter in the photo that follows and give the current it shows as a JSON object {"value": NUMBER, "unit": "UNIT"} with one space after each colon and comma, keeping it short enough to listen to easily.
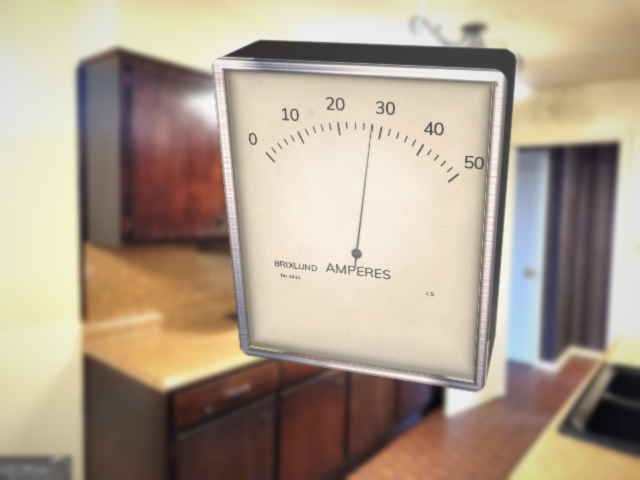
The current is {"value": 28, "unit": "A"}
